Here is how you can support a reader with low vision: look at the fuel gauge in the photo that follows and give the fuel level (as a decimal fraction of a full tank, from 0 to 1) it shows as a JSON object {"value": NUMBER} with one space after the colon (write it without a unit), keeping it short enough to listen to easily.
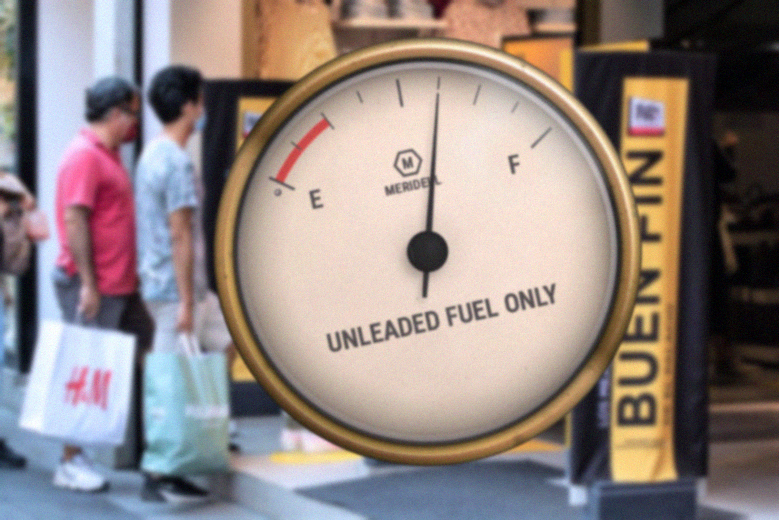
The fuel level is {"value": 0.625}
